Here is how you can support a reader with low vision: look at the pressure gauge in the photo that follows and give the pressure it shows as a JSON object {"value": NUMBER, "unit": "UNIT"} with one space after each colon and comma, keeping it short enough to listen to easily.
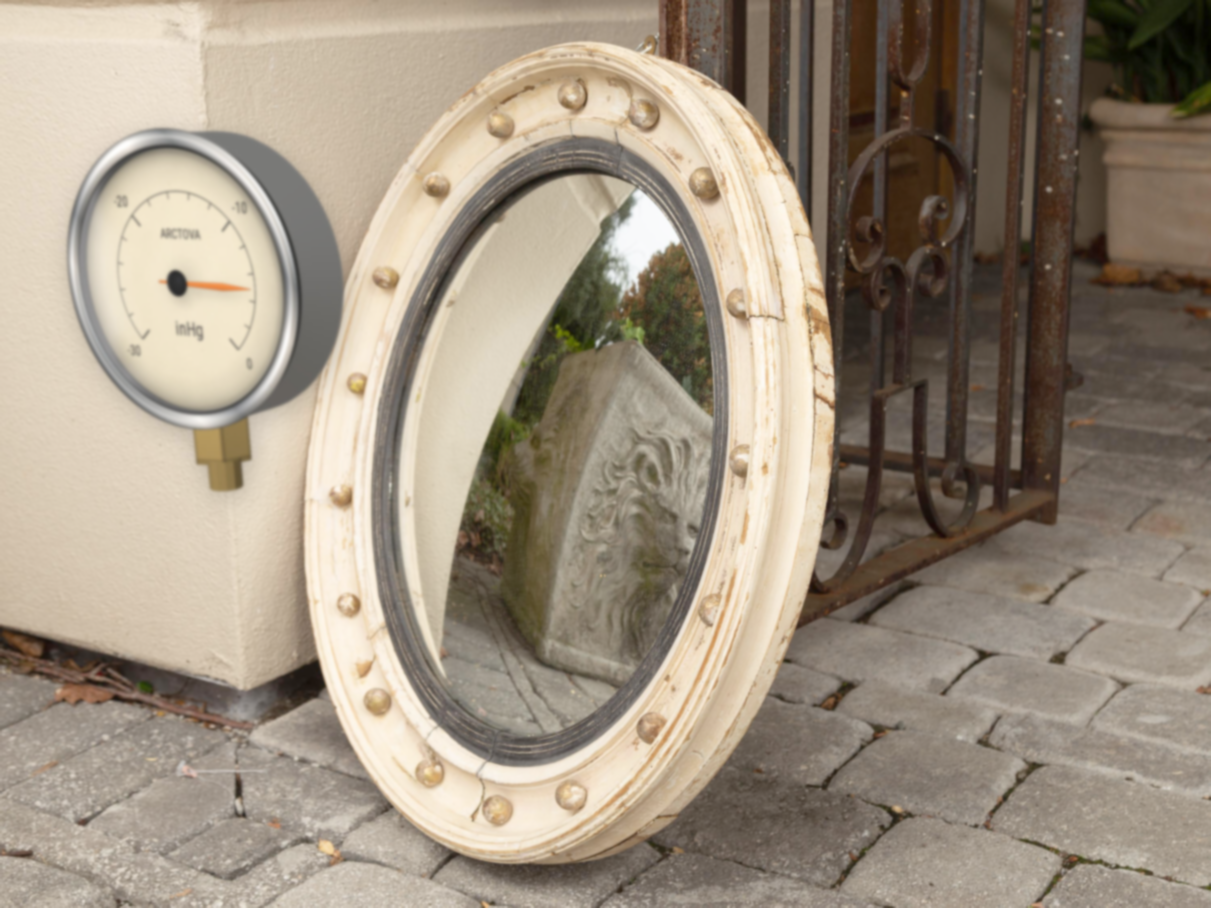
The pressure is {"value": -5, "unit": "inHg"}
